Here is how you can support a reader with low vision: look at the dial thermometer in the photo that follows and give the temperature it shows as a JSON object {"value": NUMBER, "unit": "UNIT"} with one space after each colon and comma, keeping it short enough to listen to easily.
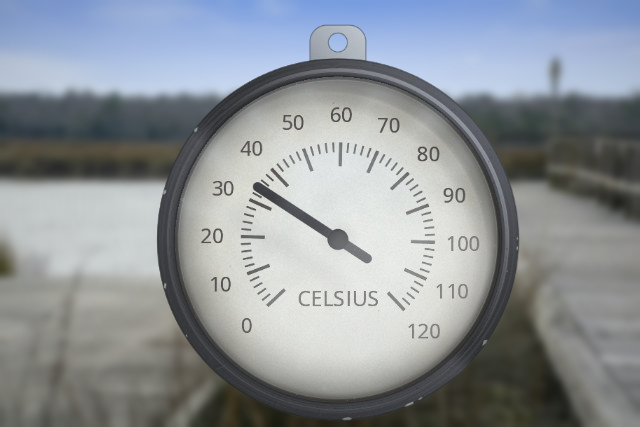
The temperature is {"value": 34, "unit": "°C"}
